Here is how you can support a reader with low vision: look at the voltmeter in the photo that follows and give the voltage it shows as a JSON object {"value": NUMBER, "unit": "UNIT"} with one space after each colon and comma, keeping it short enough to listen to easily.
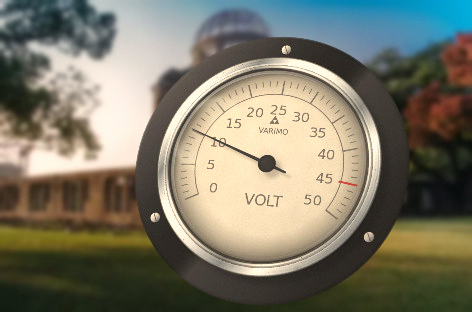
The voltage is {"value": 10, "unit": "V"}
